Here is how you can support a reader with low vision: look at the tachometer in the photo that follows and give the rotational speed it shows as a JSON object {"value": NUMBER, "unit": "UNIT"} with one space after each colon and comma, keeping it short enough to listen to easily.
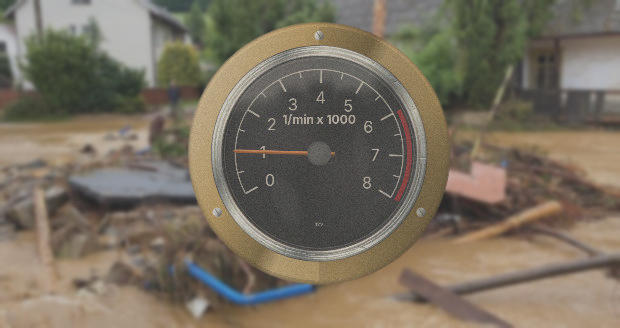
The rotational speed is {"value": 1000, "unit": "rpm"}
